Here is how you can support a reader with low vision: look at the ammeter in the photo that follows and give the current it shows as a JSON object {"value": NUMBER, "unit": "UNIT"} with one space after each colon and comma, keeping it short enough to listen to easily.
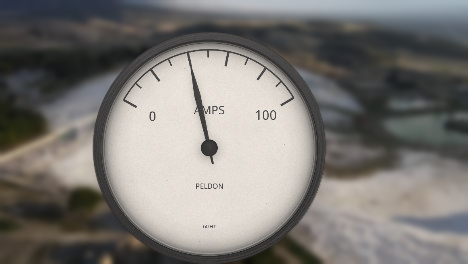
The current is {"value": 40, "unit": "A"}
